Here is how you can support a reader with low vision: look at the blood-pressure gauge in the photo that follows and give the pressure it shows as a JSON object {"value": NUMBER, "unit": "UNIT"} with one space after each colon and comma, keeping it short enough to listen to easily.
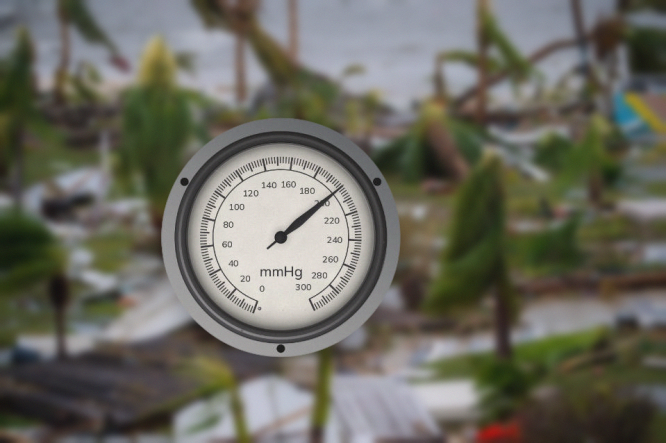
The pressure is {"value": 200, "unit": "mmHg"}
